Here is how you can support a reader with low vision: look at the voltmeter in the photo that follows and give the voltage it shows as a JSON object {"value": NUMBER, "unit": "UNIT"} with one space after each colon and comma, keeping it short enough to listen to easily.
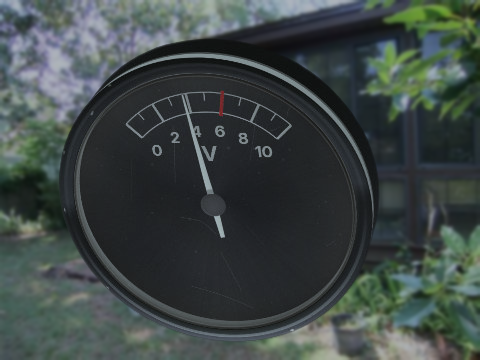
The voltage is {"value": 4, "unit": "V"}
